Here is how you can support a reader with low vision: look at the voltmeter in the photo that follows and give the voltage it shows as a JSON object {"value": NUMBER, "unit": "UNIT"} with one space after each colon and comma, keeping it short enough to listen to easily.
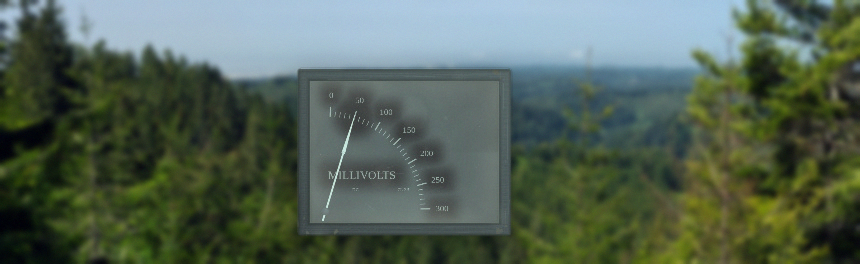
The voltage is {"value": 50, "unit": "mV"}
